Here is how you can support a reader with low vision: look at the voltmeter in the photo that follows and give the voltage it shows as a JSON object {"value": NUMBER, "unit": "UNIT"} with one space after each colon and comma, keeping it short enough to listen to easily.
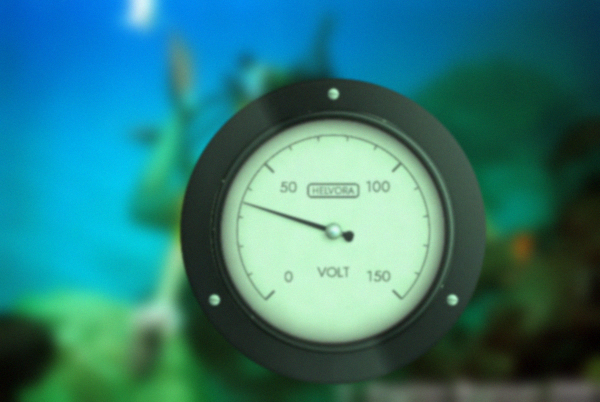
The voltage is {"value": 35, "unit": "V"}
